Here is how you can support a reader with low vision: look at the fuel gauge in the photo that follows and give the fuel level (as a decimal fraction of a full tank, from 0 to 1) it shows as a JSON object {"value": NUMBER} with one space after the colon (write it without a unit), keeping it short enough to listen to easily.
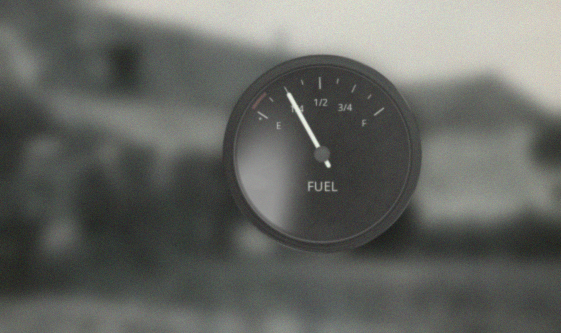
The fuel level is {"value": 0.25}
